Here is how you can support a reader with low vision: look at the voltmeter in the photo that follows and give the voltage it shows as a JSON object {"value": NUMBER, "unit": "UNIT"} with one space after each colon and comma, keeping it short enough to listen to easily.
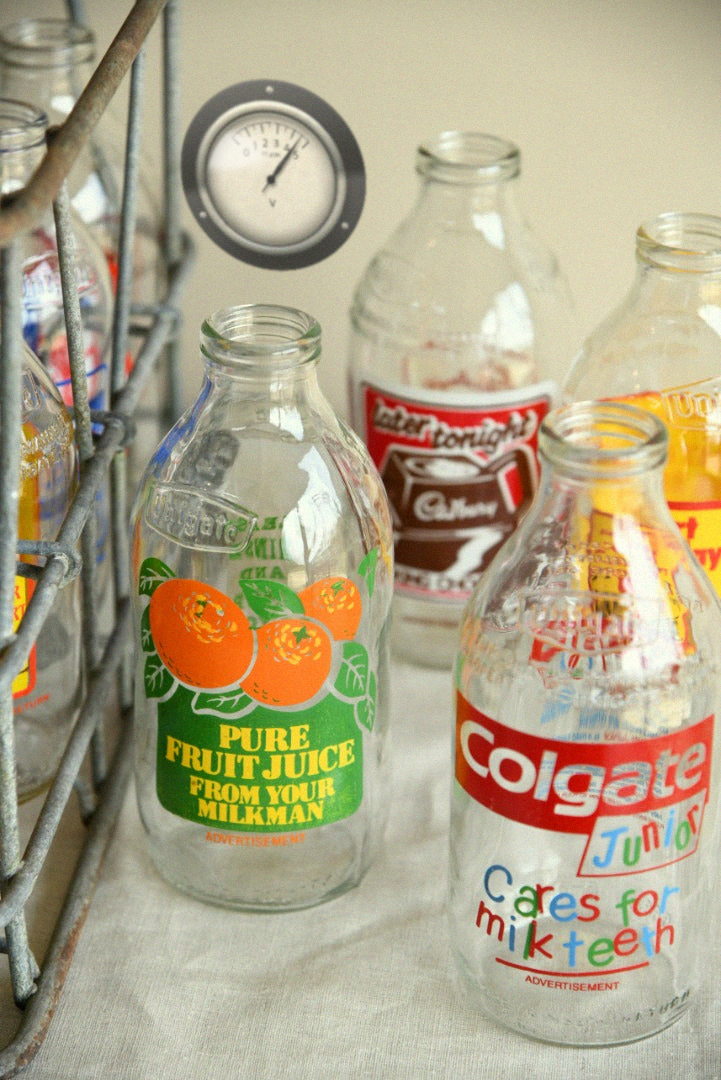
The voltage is {"value": 4.5, "unit": "V"}
